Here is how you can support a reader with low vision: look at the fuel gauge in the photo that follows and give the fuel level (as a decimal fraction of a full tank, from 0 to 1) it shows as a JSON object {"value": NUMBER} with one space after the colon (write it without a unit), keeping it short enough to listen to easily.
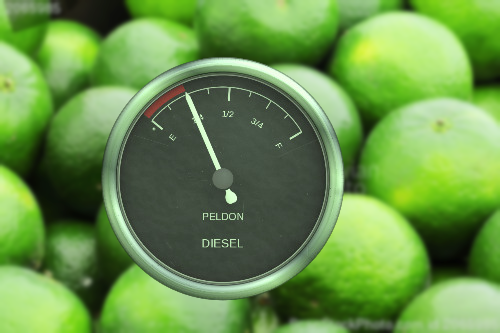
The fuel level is {"value": 0.25}
